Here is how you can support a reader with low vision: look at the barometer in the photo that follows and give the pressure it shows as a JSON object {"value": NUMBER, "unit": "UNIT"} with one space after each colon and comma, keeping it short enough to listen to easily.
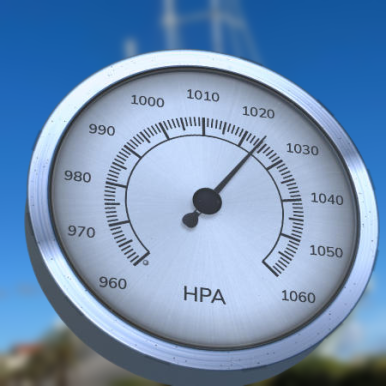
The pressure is {"value": 1024, "unit": "hPa"}
